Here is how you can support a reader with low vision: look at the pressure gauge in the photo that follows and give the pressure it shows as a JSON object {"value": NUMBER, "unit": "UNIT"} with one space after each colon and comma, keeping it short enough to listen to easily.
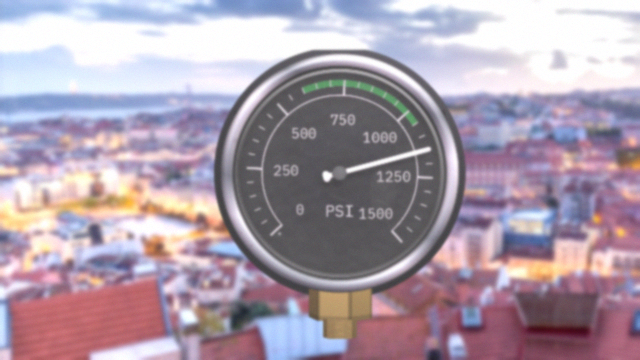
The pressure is {"value": 1150, "unit": "psi"}
